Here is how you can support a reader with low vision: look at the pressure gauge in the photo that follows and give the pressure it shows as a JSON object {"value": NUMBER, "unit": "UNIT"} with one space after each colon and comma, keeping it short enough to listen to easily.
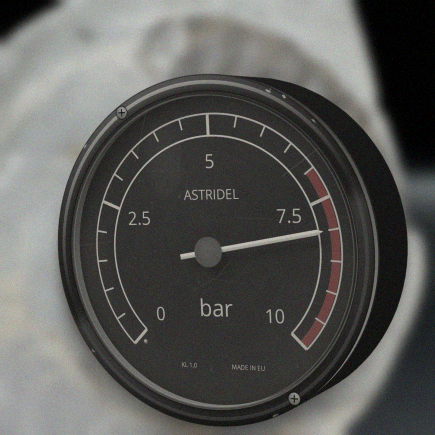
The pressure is {"value": 8, "unit": "bar"}
